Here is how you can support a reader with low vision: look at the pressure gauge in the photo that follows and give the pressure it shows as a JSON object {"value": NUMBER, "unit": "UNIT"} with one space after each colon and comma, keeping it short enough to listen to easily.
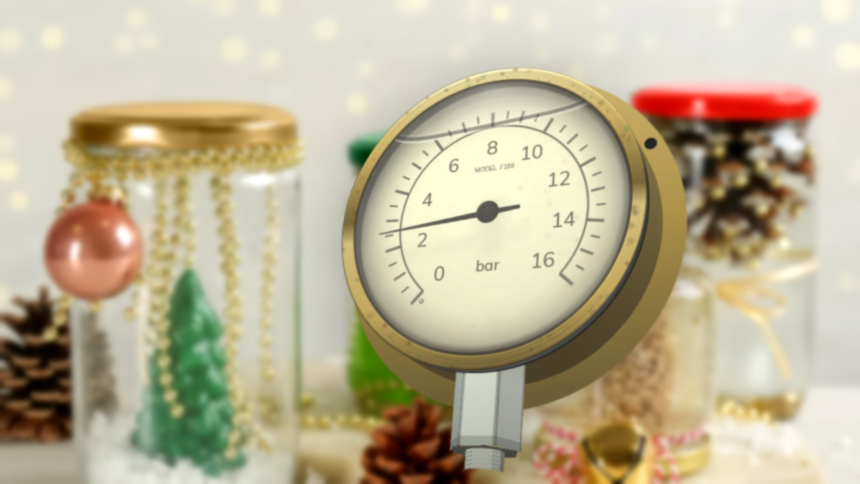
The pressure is {"value": 2.5, "unit": "bar"}
